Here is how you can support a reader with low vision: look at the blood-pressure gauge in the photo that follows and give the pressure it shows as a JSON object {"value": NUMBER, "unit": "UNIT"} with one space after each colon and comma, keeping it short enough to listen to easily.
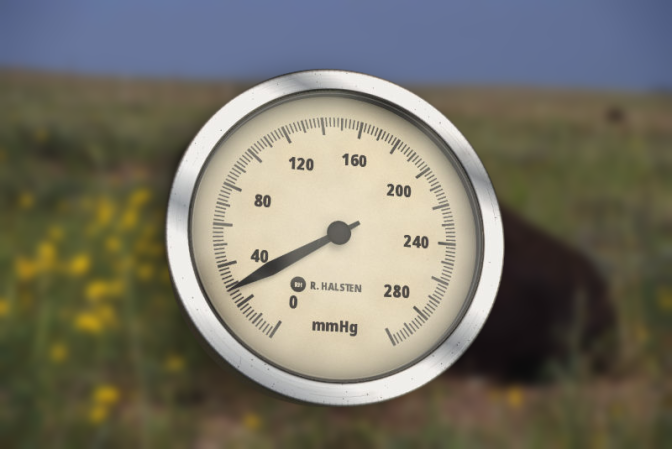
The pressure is {"value": 28, "unit": "mmHg"}
